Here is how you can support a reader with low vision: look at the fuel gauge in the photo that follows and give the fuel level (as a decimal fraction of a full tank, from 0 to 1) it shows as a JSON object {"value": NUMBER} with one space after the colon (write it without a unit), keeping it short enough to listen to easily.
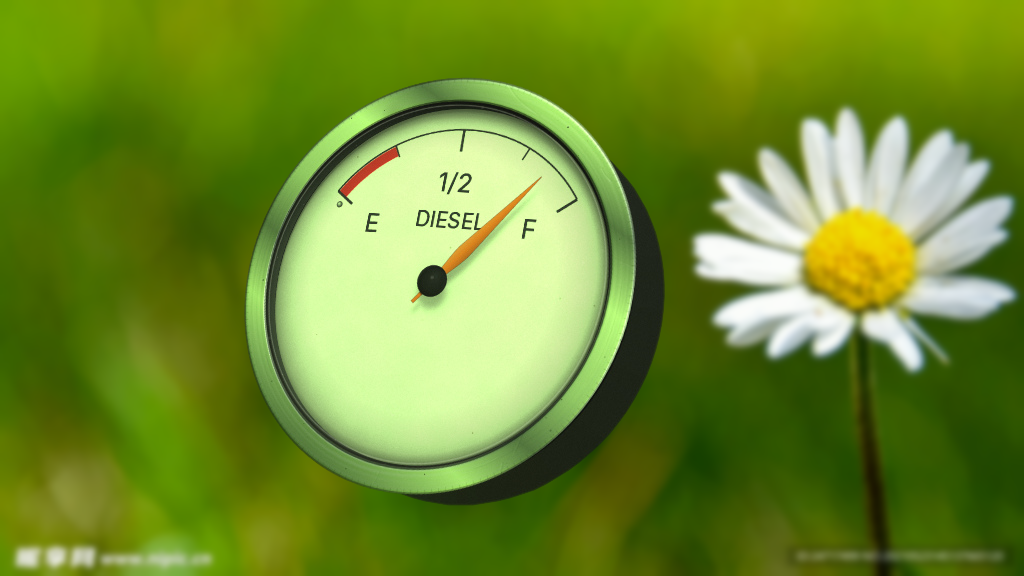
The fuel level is {"value": 0.875}
